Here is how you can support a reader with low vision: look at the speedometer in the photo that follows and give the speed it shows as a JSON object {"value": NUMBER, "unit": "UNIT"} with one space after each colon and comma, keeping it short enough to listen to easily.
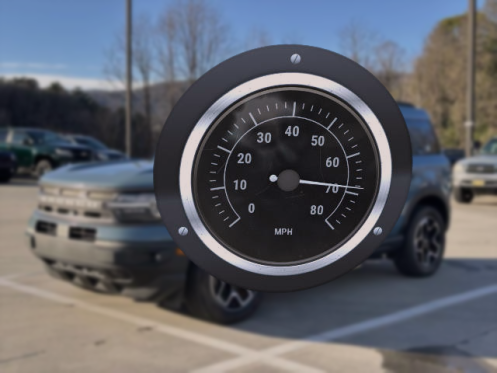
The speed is {"value": 68, "unit": "mph"}
